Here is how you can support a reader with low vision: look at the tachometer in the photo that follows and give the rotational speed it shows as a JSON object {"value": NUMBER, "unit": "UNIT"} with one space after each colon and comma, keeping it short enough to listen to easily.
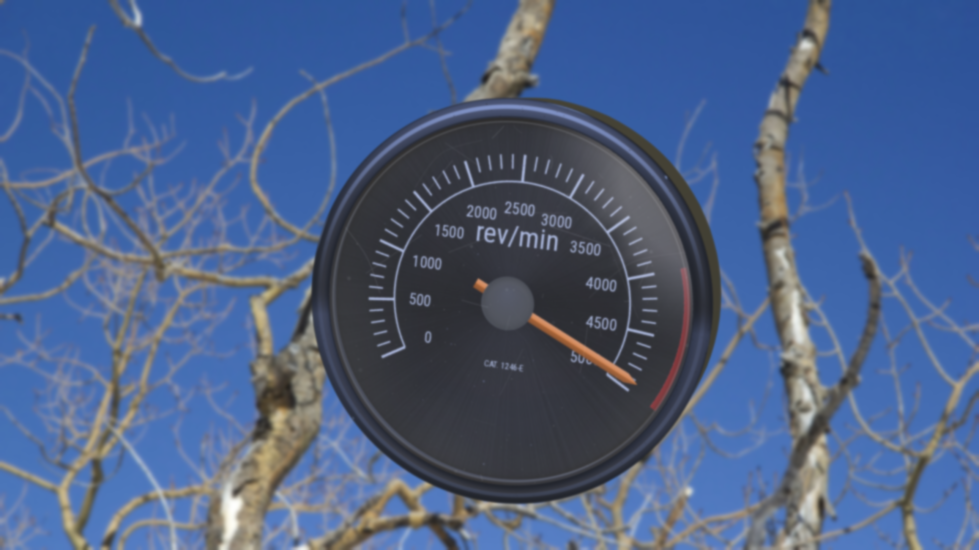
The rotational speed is {"value": 4900, "unit": "rpm"}
